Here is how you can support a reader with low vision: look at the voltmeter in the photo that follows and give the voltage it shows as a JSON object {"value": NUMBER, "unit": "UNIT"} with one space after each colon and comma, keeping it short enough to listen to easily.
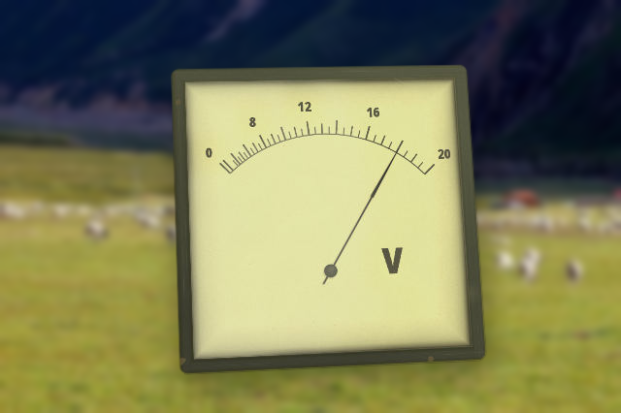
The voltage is {"value": 18, "unit": "V"}
